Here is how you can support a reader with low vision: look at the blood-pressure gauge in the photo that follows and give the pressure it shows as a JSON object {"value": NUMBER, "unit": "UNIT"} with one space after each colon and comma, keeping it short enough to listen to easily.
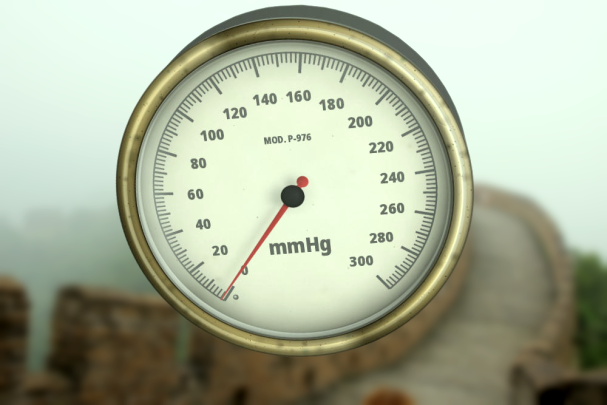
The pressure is {"value": 2, "unit": "mmHg"}
